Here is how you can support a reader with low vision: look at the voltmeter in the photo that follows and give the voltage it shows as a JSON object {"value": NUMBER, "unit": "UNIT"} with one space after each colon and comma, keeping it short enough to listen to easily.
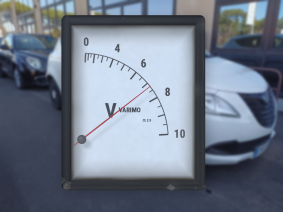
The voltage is {"value": 7.25, "unit": "V"}
